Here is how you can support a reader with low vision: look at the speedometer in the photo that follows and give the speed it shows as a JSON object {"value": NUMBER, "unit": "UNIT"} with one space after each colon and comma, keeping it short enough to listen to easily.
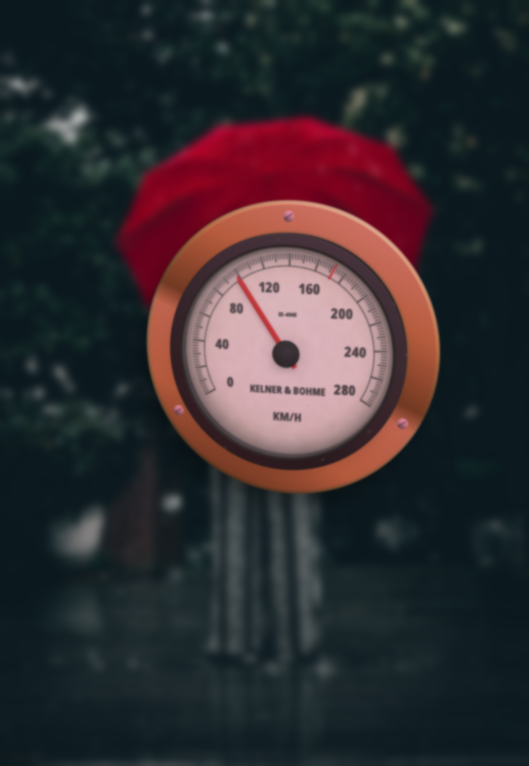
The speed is {"value": 100, "unit": "km/h"}
